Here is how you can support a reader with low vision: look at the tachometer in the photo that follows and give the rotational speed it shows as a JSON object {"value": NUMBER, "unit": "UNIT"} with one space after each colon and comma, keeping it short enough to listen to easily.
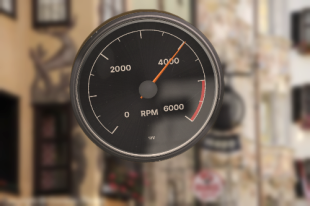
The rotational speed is {"value": 4000, "unit": "rpm"}
